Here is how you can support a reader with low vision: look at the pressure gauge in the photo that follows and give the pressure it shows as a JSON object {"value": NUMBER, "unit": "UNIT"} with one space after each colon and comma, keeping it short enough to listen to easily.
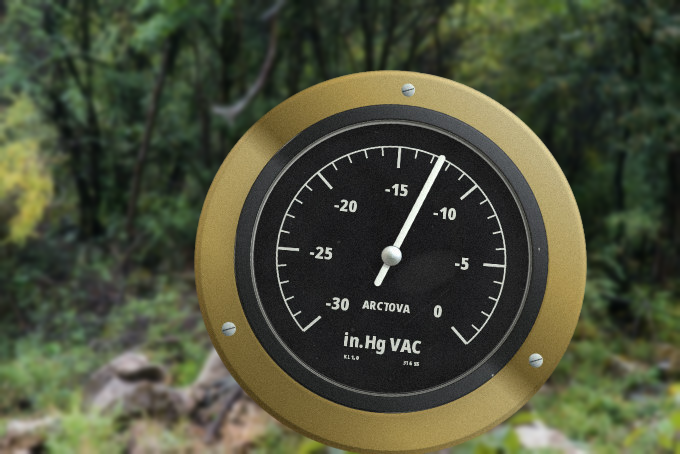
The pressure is {"value": -12.5, "unit": "inHg"}
